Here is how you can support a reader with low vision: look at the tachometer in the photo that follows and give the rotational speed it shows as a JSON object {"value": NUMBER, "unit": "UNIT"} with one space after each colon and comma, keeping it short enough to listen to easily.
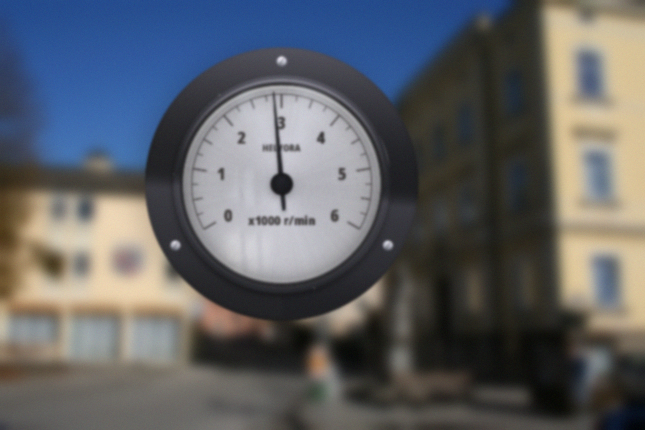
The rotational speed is {"value": 2875, "unit": "rpm"}
